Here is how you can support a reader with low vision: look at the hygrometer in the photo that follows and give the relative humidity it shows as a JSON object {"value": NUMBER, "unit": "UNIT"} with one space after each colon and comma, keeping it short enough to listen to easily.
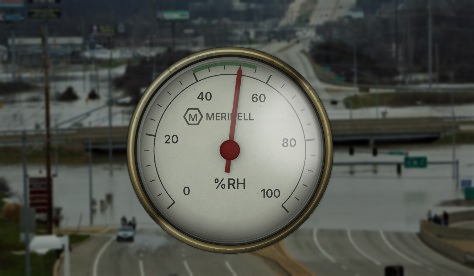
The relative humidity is {"value": 52, "unit": "%"}
